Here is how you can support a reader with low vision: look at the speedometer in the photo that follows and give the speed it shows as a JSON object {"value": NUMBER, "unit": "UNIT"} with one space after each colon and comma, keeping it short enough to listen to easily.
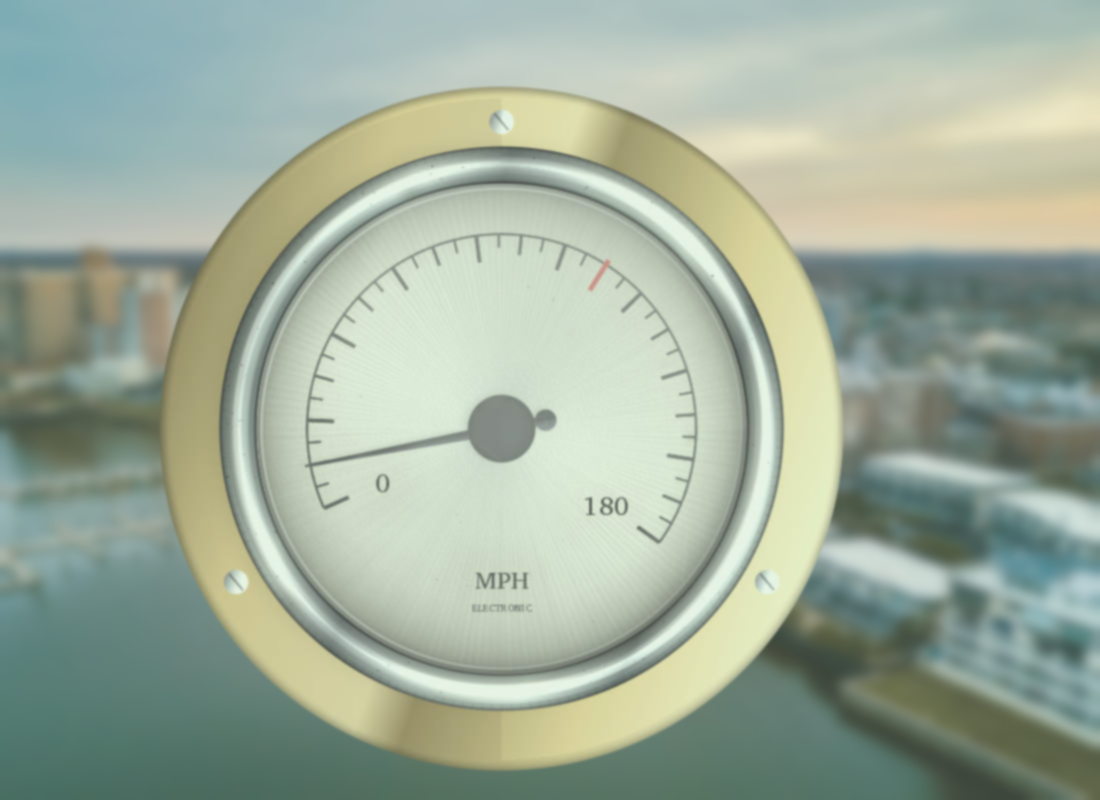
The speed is {"value": 10, "unit": "mph"}
